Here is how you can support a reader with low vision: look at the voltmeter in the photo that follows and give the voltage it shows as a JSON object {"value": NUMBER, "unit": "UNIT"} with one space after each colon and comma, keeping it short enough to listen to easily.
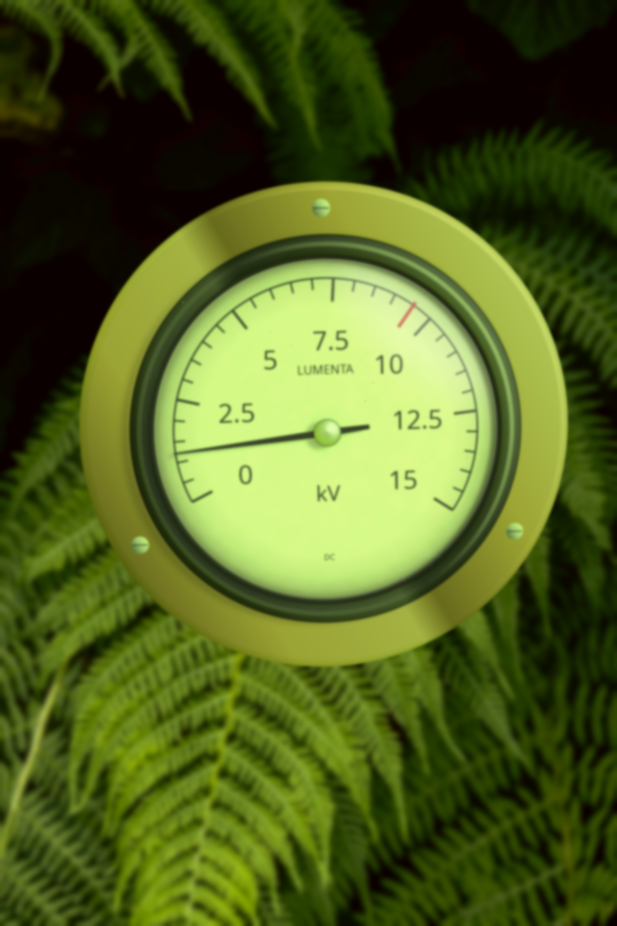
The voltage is {"value": 1.25, "unit": "kV"}
